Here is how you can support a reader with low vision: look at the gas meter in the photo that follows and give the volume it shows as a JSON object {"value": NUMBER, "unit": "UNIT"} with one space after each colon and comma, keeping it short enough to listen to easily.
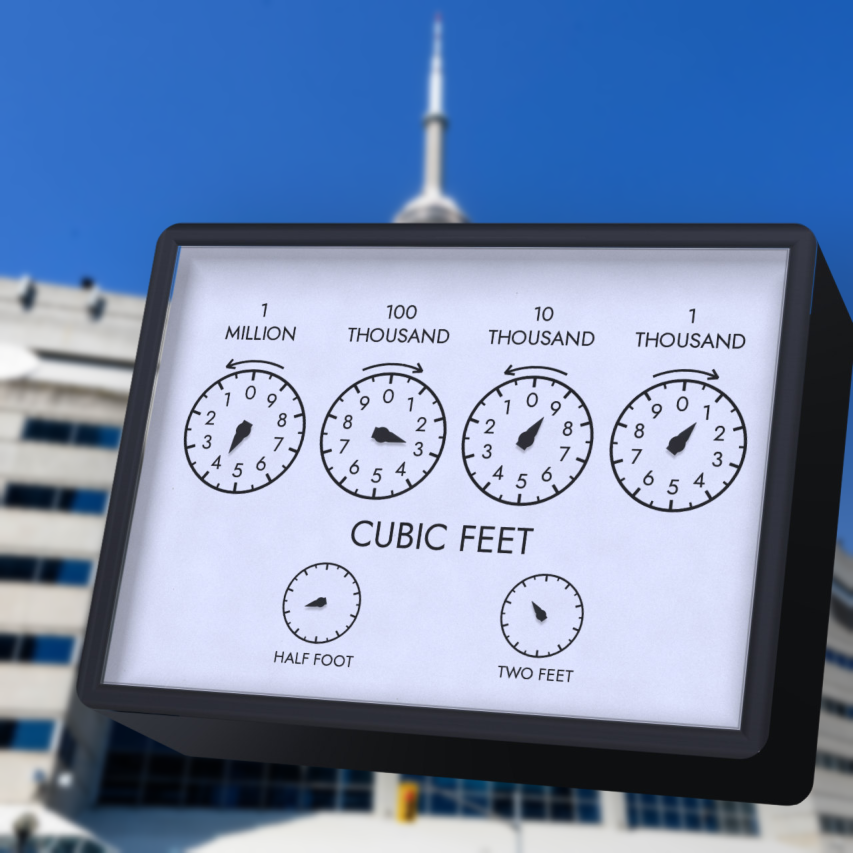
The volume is {"value": 429100, "unit": "ft³"}
